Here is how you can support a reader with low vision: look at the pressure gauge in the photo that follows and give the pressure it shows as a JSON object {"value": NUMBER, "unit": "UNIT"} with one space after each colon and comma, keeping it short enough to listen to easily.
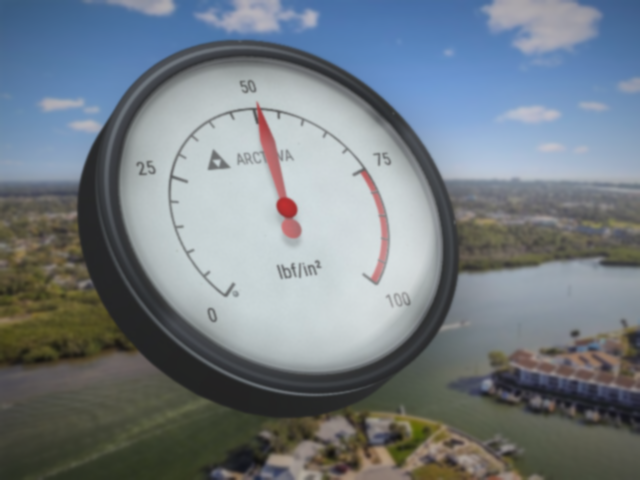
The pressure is {"value": 50, "unit": "psi"}
